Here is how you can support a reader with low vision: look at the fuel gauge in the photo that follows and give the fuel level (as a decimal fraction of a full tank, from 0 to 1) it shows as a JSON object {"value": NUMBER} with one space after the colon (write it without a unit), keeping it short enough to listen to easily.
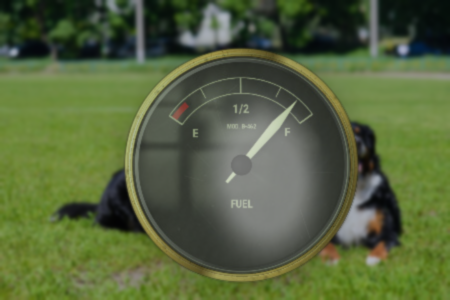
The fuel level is {"value": 0.875}
